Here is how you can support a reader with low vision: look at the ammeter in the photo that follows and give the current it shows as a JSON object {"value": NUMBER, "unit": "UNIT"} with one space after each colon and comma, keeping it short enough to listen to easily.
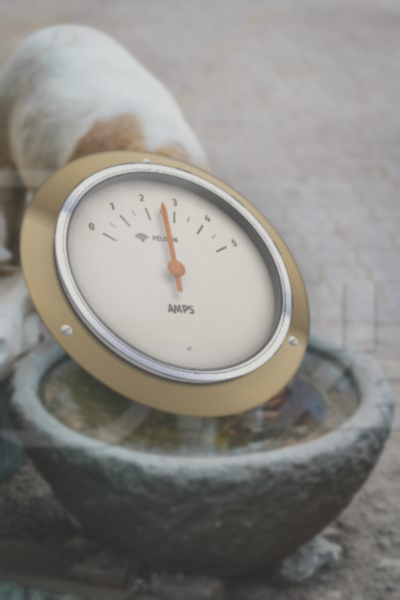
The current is {"value": 2.5, "unit": "A"}
